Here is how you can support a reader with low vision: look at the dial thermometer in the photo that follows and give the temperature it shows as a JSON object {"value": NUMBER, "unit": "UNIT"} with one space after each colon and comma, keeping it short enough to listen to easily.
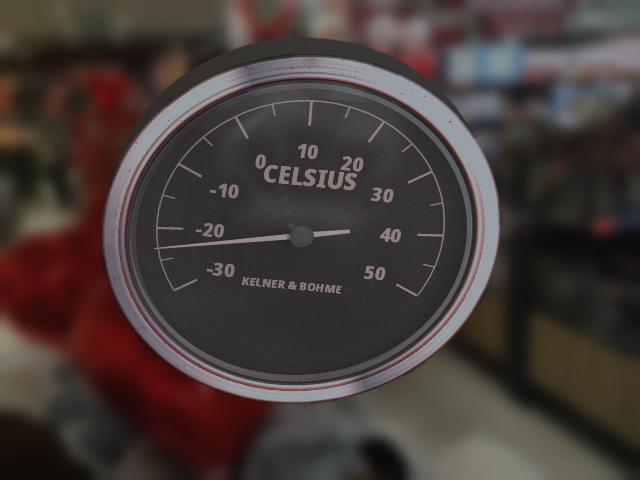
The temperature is {"value": -22.5, "unit": "°C"}
